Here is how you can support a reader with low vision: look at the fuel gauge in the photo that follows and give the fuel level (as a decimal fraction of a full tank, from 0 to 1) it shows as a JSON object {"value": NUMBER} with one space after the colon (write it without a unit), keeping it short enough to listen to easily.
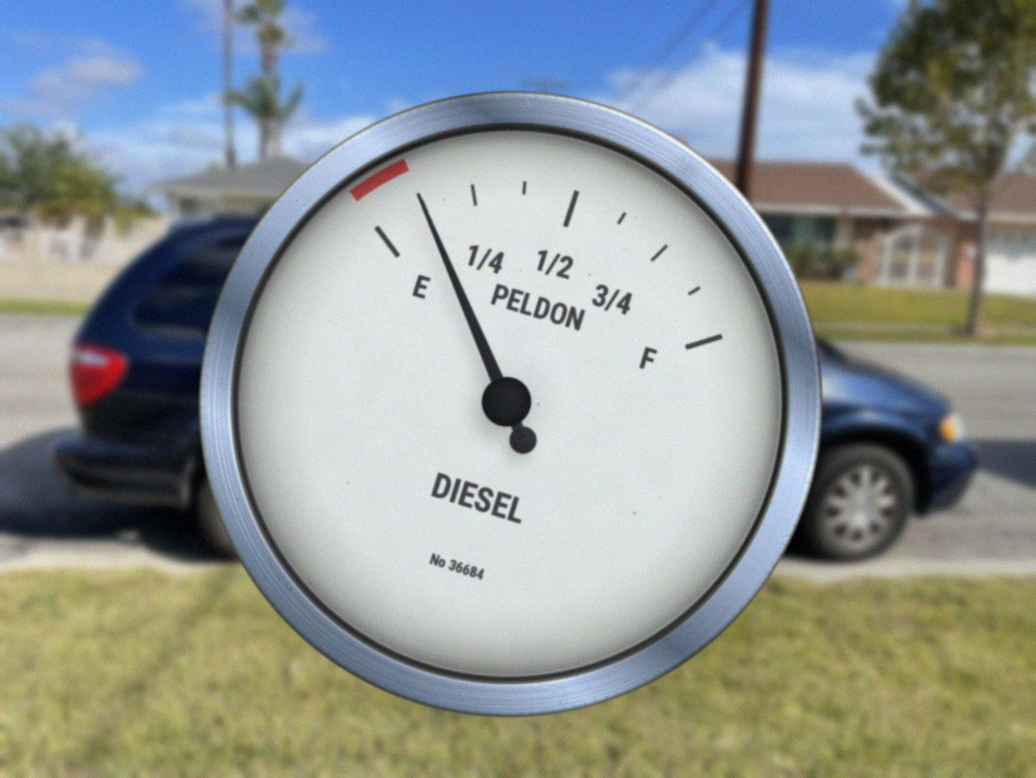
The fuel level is {"value": 0.125}
